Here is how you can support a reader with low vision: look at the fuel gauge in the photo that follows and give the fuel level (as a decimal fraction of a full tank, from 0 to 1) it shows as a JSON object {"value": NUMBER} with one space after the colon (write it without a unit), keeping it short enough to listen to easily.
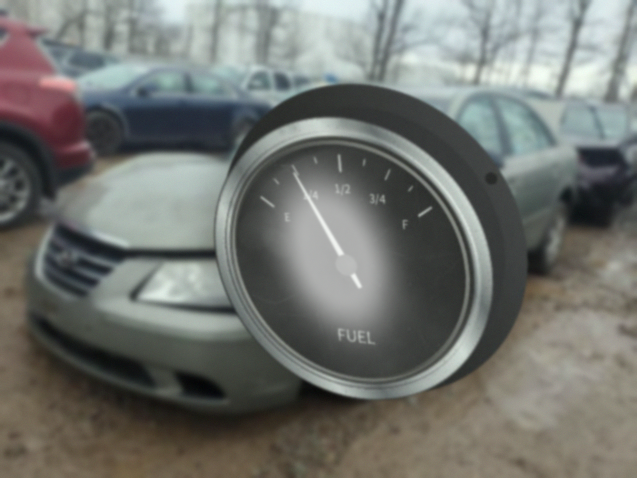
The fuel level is {"value": 0.25}
